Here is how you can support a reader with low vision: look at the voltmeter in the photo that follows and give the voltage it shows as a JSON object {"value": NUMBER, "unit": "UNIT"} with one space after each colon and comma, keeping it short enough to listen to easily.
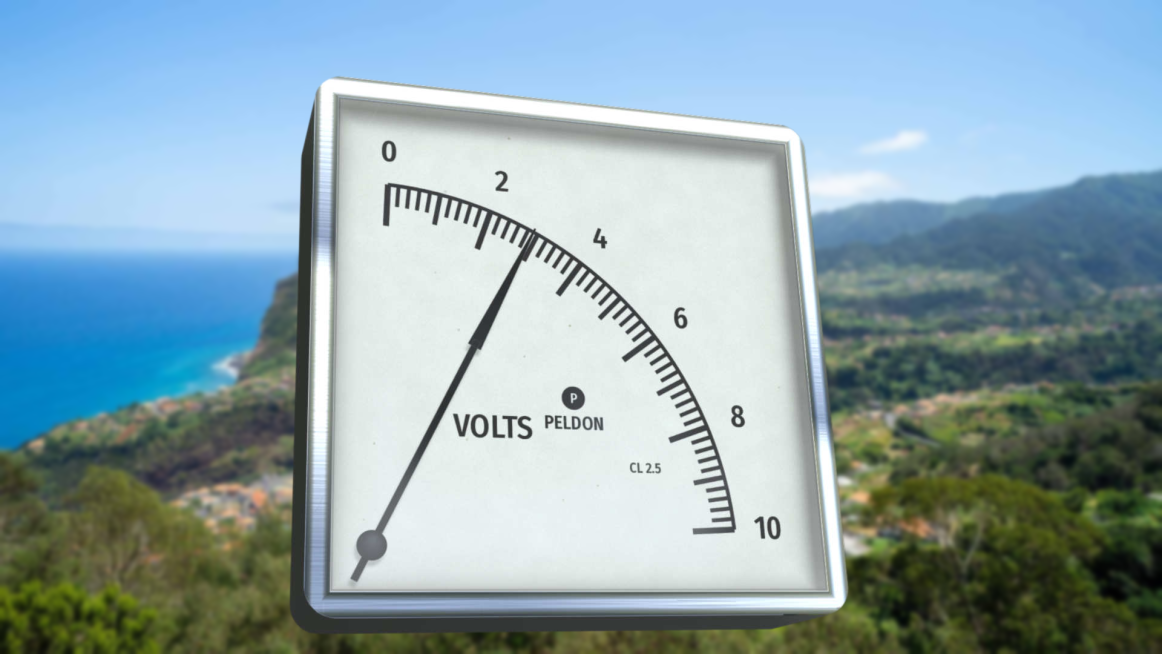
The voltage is {"value": 2.9, "unit": "V"}
